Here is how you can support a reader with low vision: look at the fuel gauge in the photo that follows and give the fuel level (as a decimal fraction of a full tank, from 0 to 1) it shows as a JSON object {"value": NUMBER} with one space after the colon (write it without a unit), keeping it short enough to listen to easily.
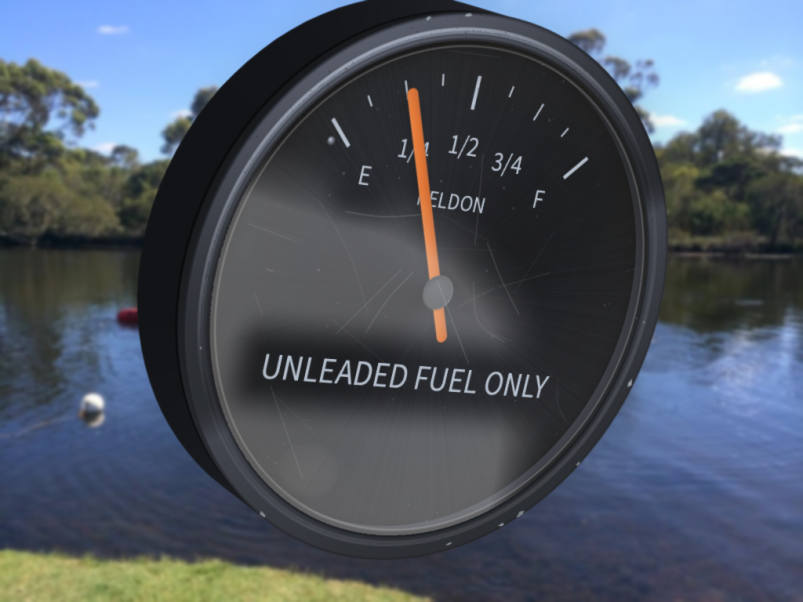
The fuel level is {"value": 0.25}
